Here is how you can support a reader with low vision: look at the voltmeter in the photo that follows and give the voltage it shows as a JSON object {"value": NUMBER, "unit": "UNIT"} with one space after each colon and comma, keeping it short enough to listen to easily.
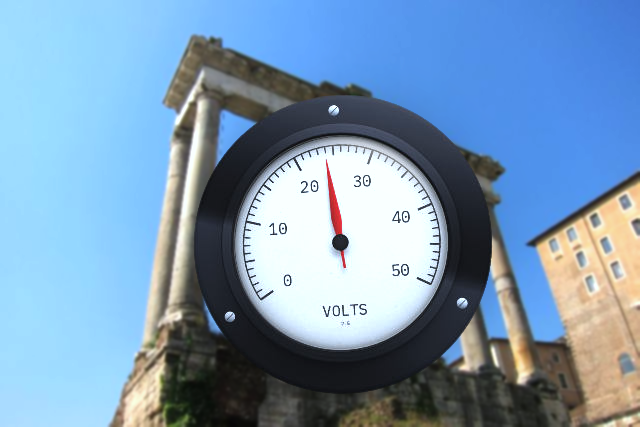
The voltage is {"value": 24, "unit": "V"}
